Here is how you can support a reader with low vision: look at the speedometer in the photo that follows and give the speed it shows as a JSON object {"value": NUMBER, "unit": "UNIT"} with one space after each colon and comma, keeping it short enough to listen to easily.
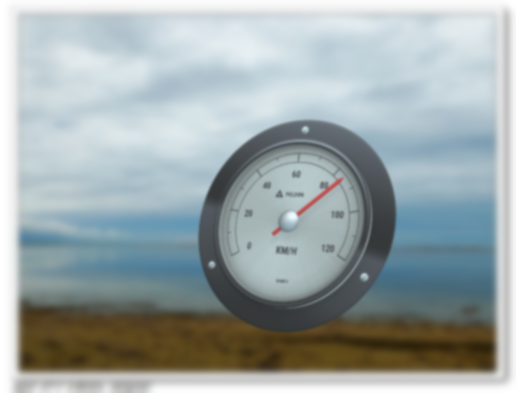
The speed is {"value": 85, "unit": "km/h"}
